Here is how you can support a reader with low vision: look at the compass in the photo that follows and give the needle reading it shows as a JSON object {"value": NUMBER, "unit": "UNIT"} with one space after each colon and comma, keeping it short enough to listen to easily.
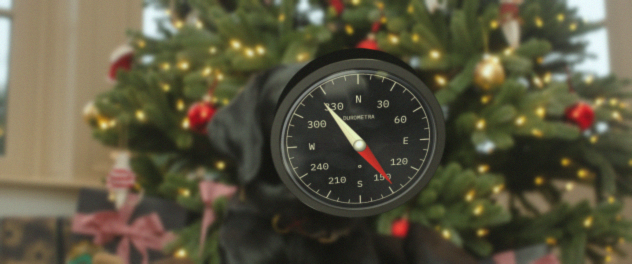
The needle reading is {"value": 145, "unit": "°"}
